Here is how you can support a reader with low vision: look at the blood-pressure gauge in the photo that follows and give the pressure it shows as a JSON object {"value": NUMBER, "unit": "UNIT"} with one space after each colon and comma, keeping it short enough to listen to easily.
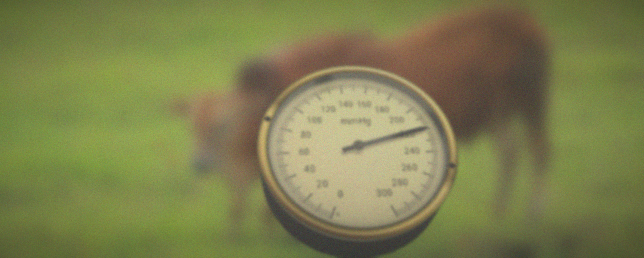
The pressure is {"value": 220, "unit": "mmHg"}
